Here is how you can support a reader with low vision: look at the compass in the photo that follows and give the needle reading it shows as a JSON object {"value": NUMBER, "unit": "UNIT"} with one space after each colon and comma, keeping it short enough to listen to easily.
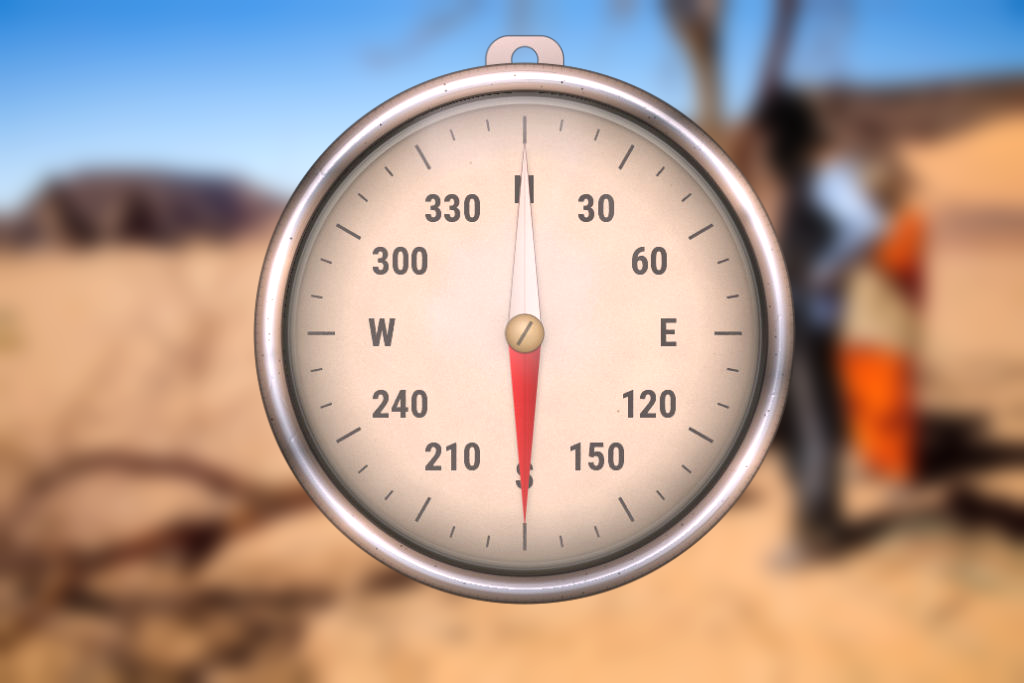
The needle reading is {"value": 180, "unit": "°"}
